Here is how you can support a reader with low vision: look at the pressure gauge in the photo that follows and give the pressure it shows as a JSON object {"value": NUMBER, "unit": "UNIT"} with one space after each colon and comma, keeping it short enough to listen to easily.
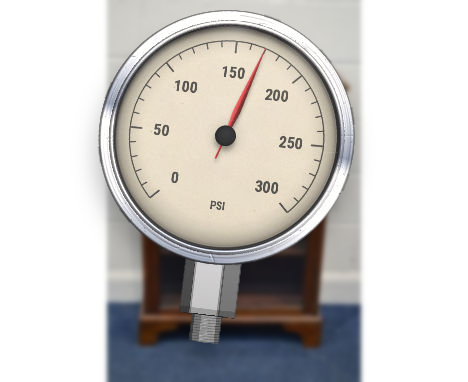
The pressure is {"value": 170, "unit": "psi"}
